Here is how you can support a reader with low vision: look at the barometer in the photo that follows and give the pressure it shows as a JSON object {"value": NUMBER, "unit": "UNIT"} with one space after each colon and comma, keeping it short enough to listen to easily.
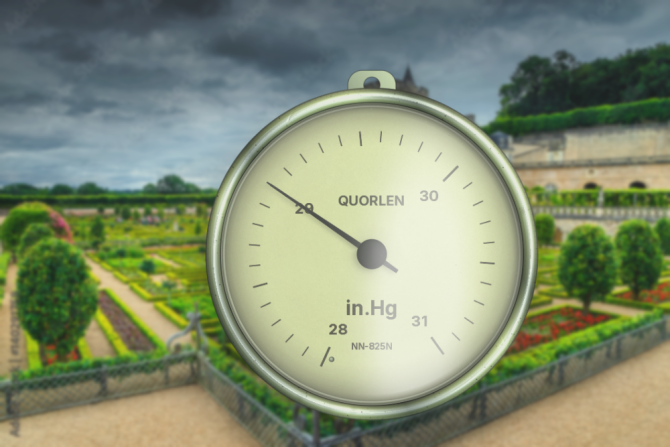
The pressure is {"value": 29, "unit": "inHg"}
